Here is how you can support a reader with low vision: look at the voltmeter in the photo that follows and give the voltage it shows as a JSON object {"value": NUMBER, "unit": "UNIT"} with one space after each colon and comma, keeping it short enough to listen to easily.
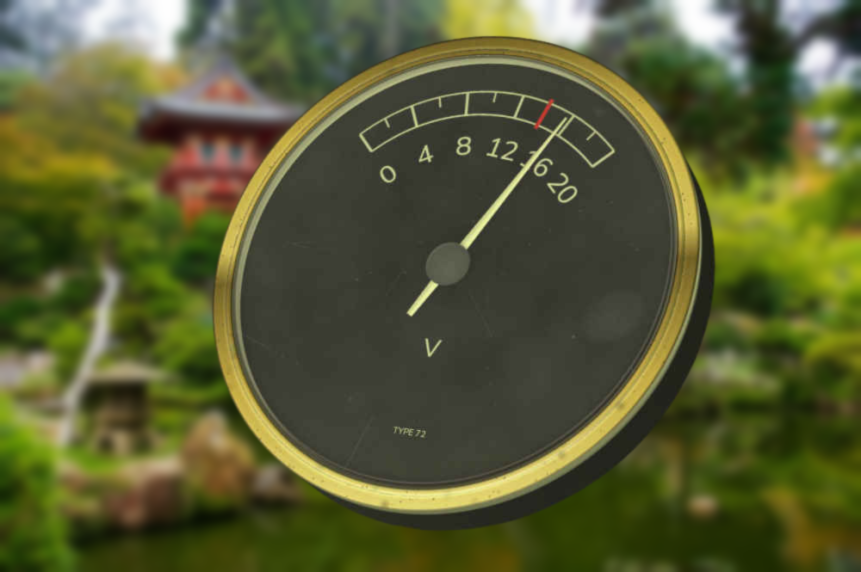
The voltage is {"value": 16, "unit": "V"}
